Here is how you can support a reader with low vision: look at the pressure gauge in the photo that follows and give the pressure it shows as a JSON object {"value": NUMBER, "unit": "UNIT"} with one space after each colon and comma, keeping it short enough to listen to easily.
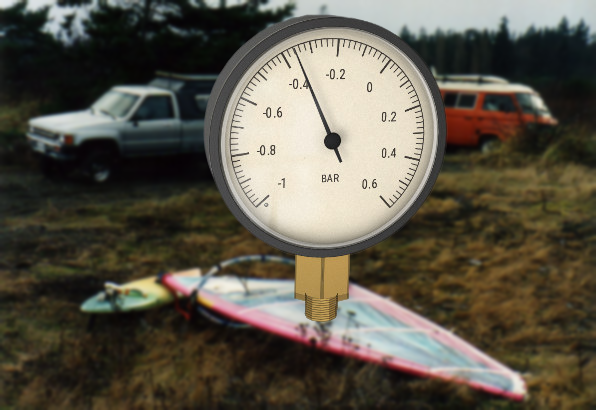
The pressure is {"value": -0.36, "unit": "bar"}
